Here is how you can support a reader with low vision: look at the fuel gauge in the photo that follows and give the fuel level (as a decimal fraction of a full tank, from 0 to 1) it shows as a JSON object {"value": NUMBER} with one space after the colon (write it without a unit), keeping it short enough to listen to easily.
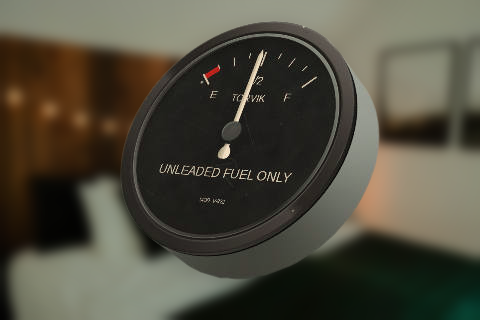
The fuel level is {"value": 0.5}
